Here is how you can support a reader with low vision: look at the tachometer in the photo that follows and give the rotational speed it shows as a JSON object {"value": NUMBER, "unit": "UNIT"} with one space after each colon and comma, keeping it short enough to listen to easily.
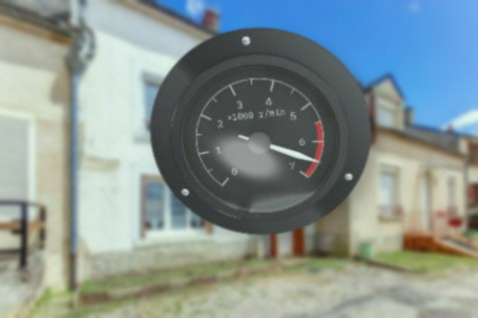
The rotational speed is {"value": 6500, "unit": "rpm"}
